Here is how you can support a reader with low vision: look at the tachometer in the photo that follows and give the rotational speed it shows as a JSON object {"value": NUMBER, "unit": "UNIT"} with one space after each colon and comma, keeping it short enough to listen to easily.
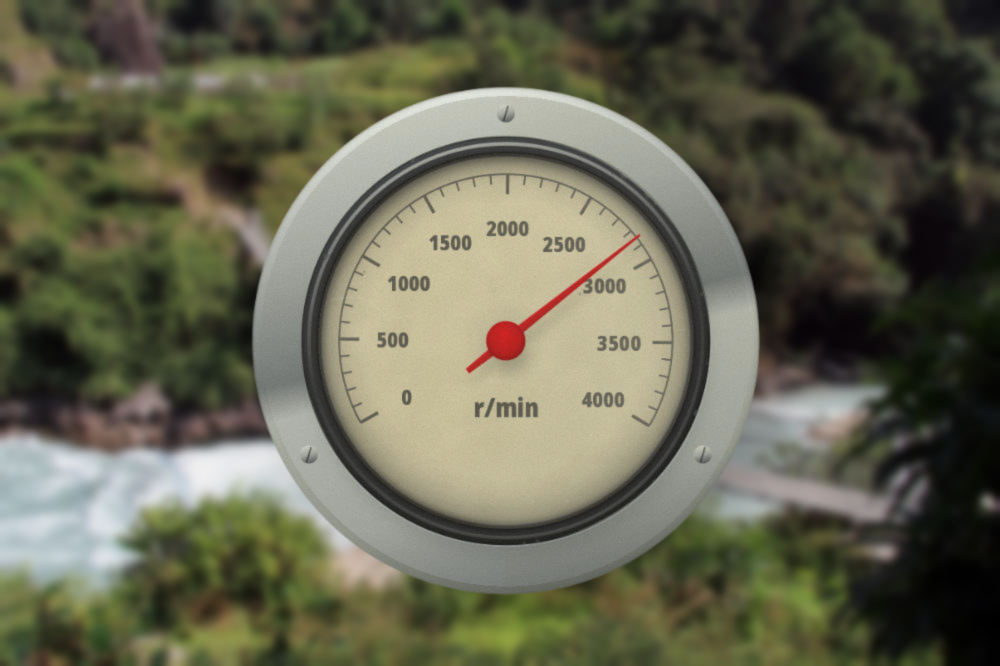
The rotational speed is {"value": 2850, "unit": "rpm"}
